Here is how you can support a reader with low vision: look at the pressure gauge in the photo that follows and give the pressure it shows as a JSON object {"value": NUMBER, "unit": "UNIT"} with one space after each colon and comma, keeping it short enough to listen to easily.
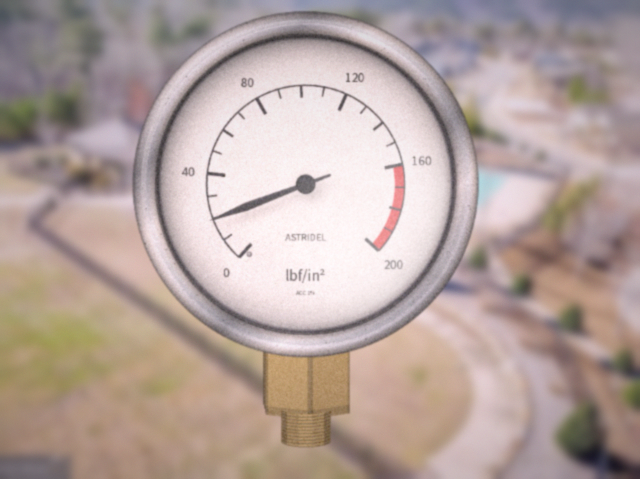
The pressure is {"value": 20, "unit": "psi"}
